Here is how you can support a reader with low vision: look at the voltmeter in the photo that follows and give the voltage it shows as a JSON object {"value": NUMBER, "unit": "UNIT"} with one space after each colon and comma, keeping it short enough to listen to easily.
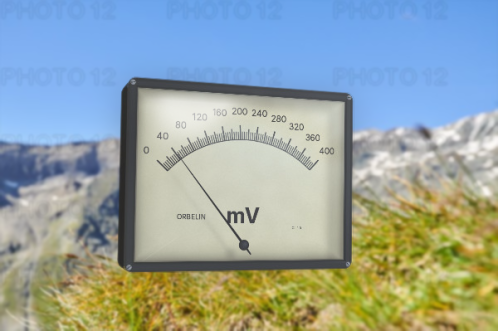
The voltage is {"value": 40, "unit": "mV"}
